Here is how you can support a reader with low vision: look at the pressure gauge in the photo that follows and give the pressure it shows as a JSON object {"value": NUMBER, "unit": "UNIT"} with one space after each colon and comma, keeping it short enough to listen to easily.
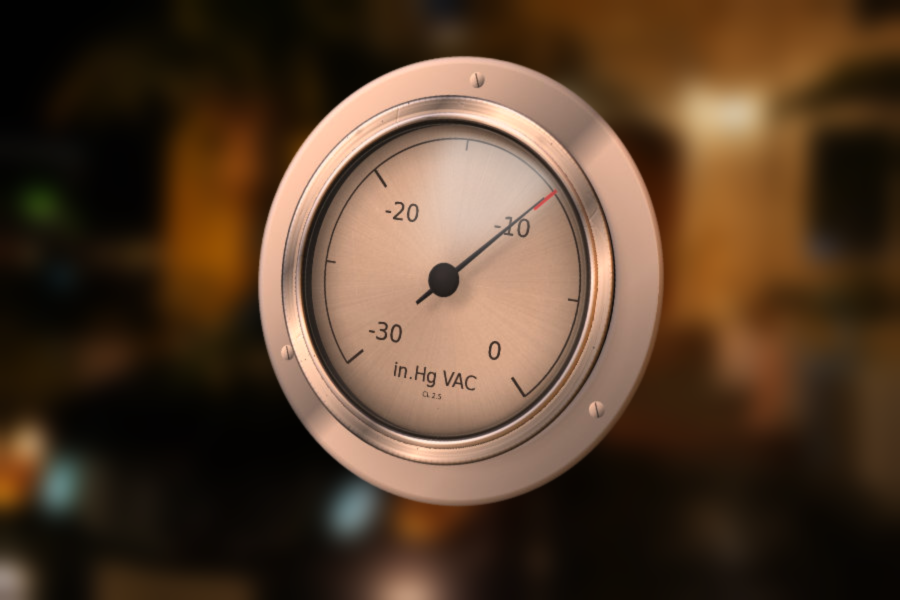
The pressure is {"value": -10, "unit": "inHg"}
